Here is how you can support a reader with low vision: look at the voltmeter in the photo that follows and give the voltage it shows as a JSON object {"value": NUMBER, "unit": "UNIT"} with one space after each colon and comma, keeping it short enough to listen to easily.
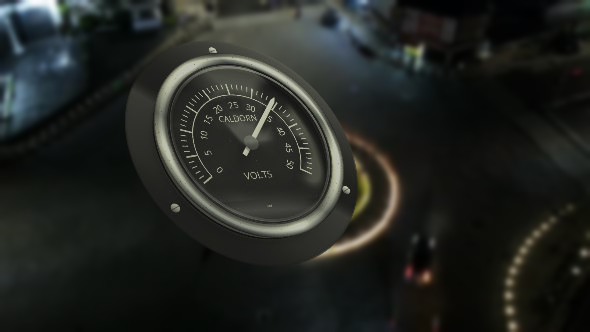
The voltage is {"value": 34, "unit": "V"}
